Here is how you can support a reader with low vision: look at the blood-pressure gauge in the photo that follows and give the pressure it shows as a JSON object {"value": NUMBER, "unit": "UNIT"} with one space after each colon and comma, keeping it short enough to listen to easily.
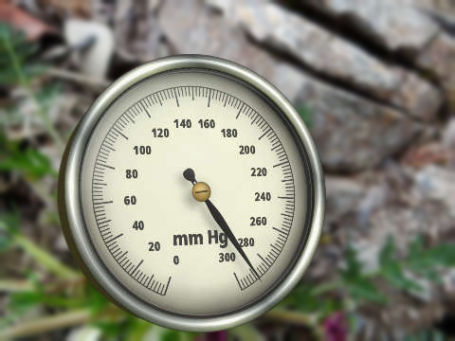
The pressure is {"value": 290, "unit": "mmHg"}
